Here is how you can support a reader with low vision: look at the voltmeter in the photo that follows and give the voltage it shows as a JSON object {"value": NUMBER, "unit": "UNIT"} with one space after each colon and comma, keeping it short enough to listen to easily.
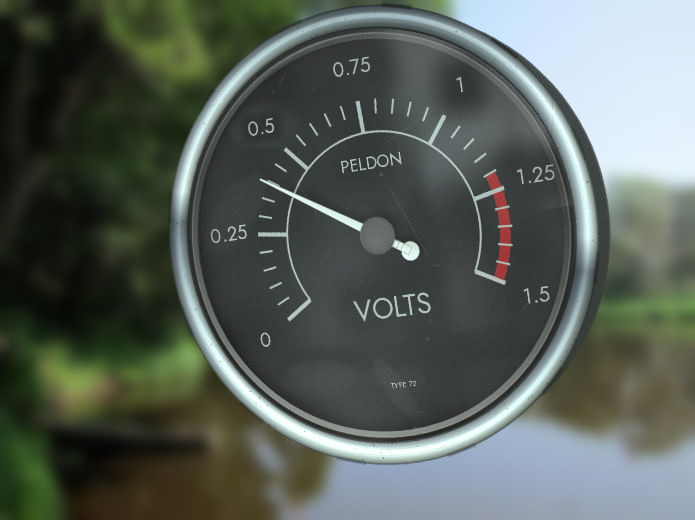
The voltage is {"value": 0.4, "unit": "V"}
